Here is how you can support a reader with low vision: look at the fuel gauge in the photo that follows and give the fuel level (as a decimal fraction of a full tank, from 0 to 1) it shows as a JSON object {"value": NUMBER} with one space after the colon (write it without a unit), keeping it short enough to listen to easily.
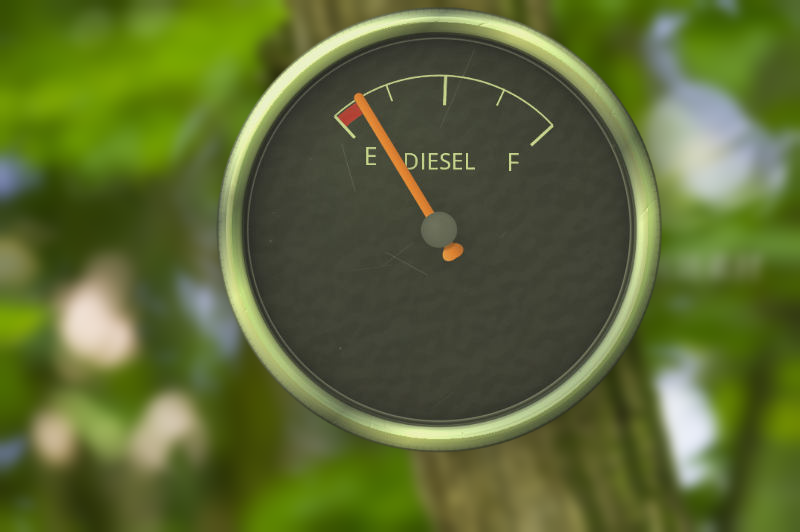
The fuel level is {"value": 0.125}
